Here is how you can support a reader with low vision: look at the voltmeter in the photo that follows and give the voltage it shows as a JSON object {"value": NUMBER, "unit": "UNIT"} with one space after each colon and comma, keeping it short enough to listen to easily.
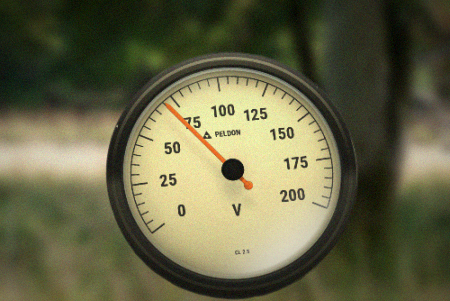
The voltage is {"value": 70, "unit": "V"}
